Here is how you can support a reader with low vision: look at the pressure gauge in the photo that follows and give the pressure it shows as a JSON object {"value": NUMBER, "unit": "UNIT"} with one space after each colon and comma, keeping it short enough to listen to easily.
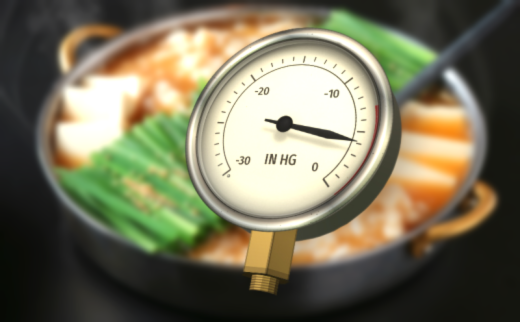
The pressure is {"value": -4, "unit": "inHg"}
